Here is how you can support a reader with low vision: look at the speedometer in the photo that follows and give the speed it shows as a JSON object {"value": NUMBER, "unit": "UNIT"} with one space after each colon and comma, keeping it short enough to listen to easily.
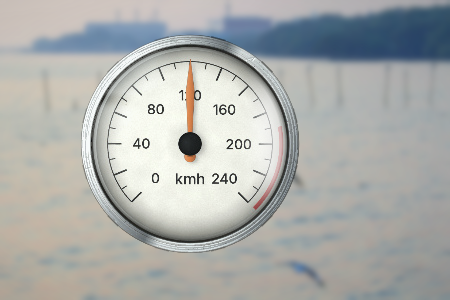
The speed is {"value": 120, "unit": "km/h"}
